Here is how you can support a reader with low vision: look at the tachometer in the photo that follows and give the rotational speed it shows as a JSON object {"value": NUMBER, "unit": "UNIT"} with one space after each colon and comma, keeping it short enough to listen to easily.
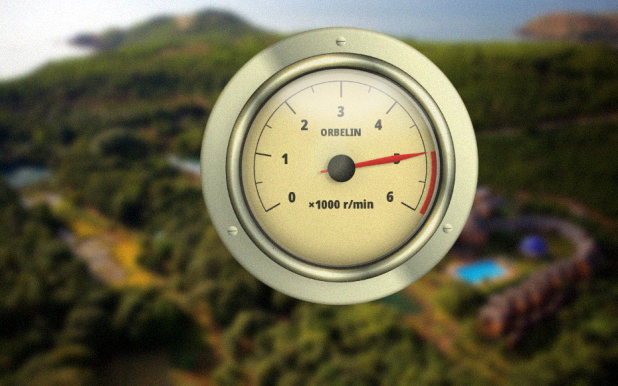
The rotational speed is {"value": 5000, "unit": "rpm"}
